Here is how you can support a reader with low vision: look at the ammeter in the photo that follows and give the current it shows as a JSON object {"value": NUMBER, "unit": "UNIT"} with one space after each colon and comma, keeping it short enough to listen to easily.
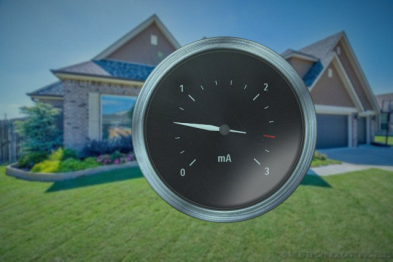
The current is {"value": 0.6, "unit": "mA"}
